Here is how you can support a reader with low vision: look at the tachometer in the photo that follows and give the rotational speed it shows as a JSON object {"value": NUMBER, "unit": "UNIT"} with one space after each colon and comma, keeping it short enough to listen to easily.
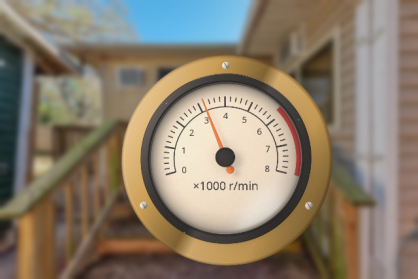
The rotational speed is {"value": 3200, "unit": "rpm"}
